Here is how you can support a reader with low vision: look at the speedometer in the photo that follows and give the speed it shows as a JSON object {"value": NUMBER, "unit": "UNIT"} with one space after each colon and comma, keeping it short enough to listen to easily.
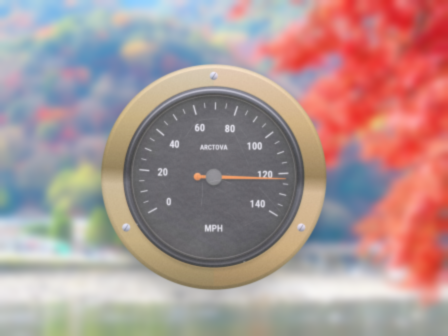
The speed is {"value": 122.5, "unit": "mph"}
